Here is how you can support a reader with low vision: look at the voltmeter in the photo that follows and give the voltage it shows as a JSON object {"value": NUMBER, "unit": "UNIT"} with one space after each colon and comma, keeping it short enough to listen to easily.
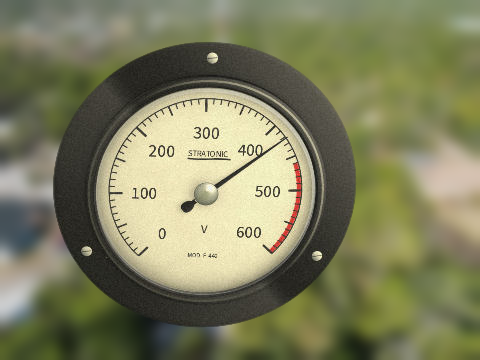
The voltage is {"value": 420, "unit": "V"}
